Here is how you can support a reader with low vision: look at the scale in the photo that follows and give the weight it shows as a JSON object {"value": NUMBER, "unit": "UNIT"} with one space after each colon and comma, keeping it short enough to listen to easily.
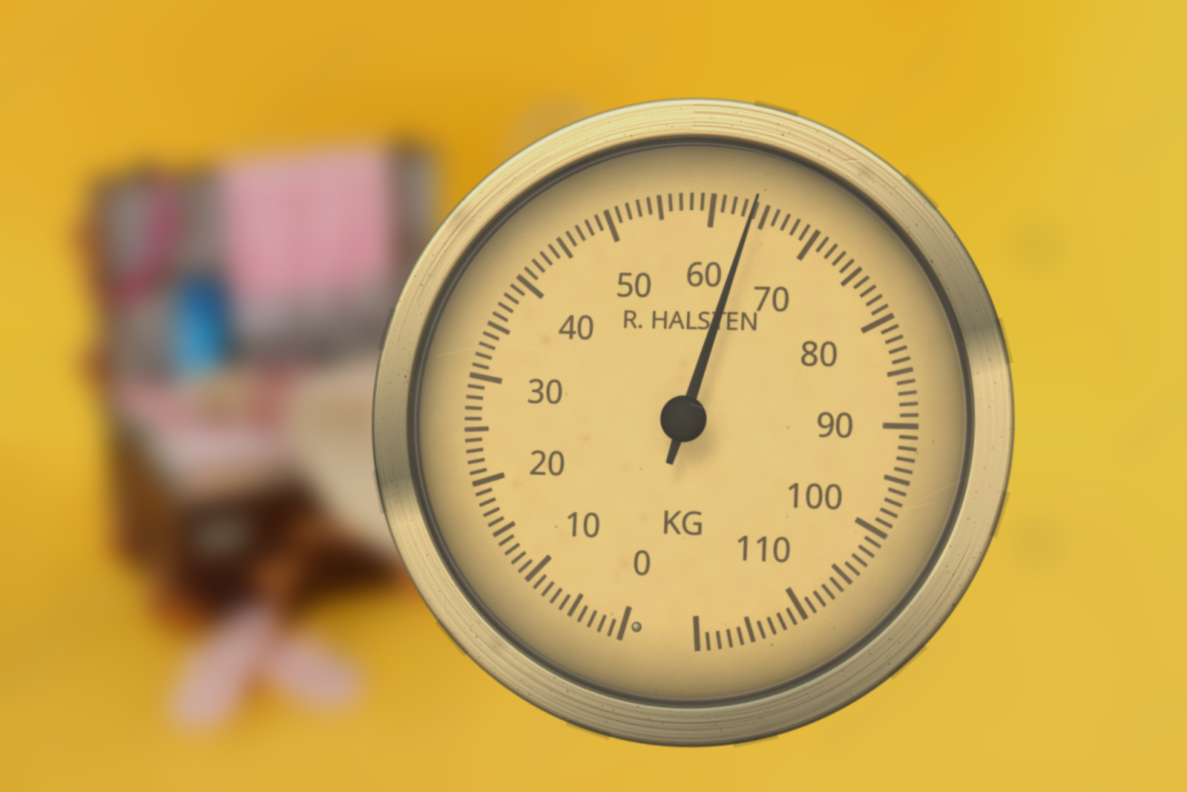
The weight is {"value": 64, "unit": "kg"}
